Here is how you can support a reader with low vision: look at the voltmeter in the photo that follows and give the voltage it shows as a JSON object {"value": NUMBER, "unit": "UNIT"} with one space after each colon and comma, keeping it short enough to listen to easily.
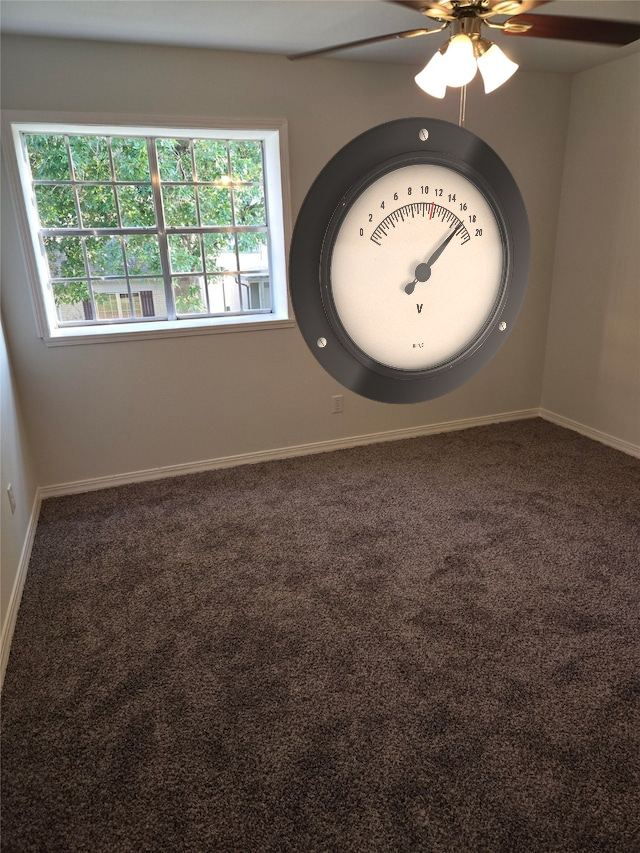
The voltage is {"value": 17, "unit": "V"}
